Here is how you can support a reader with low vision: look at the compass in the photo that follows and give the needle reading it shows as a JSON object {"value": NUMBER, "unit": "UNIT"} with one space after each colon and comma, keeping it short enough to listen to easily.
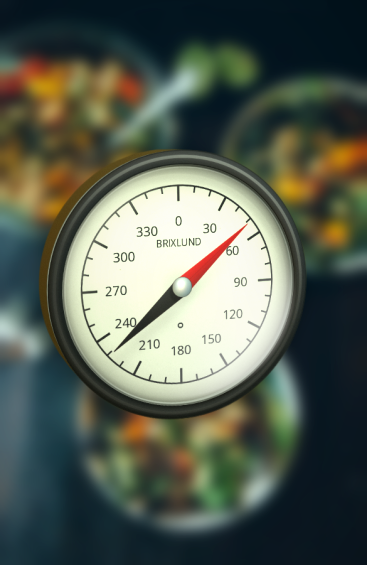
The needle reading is {"value": 50, "unit": "°"}
